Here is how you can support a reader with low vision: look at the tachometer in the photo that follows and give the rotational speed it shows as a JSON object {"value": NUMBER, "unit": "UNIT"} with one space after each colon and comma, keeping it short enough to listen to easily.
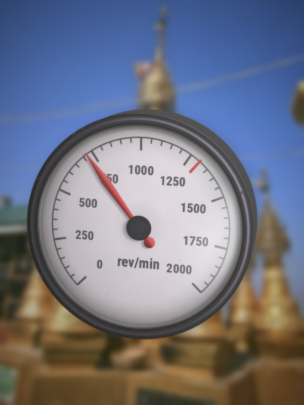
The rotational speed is {"value": 725, "unit": "rpm"}
